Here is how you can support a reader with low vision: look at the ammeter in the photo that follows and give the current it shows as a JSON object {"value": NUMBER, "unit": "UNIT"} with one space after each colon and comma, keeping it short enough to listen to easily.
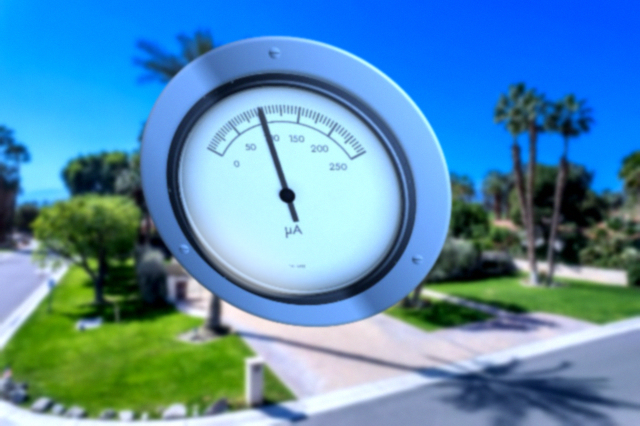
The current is {"value": 100, "unit": "µA"}
